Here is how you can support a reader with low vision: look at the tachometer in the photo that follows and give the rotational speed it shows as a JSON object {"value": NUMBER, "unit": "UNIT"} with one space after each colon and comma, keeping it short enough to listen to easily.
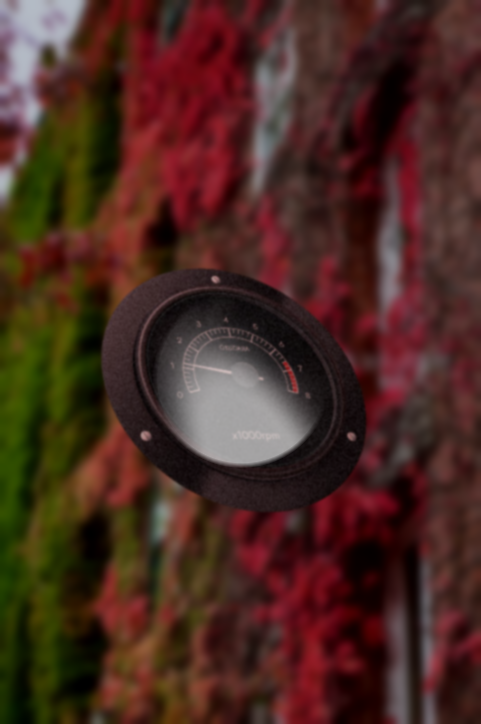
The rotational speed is {"value": 1000, "unit": "rpm"}
